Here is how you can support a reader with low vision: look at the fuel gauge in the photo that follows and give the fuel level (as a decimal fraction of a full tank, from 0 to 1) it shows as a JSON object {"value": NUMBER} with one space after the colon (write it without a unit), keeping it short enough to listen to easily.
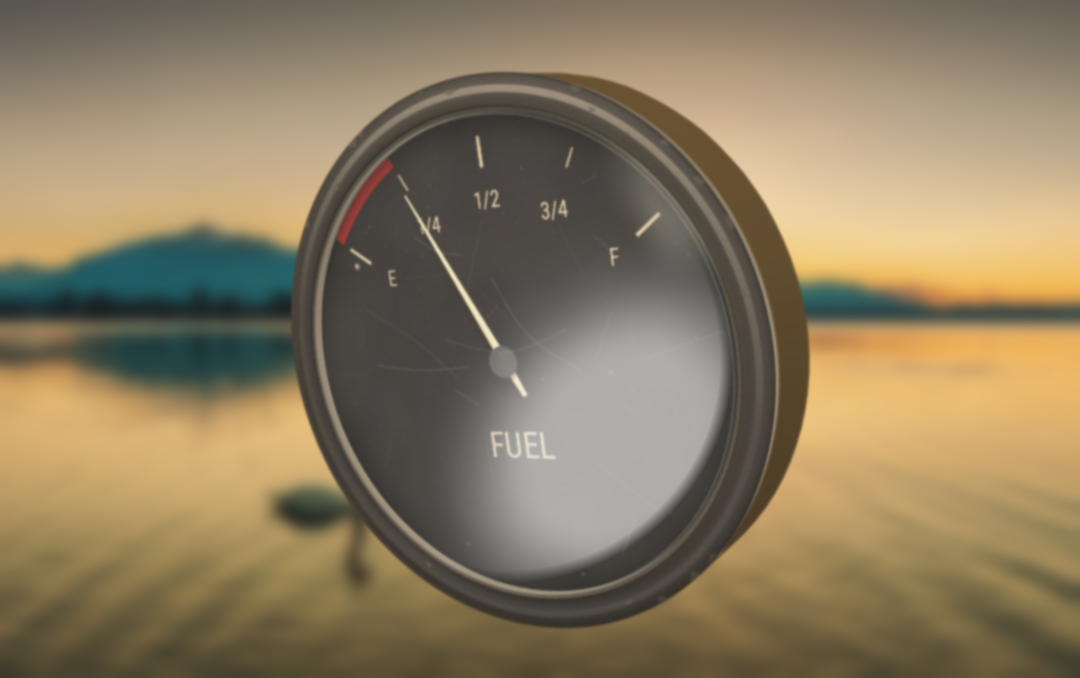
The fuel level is {"value": 0.25}
